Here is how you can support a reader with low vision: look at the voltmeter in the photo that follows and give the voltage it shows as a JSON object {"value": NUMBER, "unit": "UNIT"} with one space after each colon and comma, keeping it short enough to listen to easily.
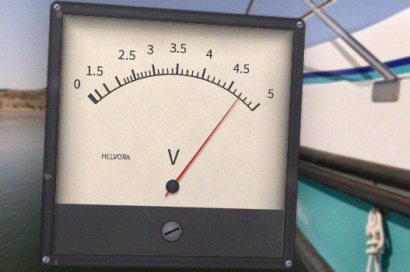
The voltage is {"value": 4.7, "unit": "V"}
